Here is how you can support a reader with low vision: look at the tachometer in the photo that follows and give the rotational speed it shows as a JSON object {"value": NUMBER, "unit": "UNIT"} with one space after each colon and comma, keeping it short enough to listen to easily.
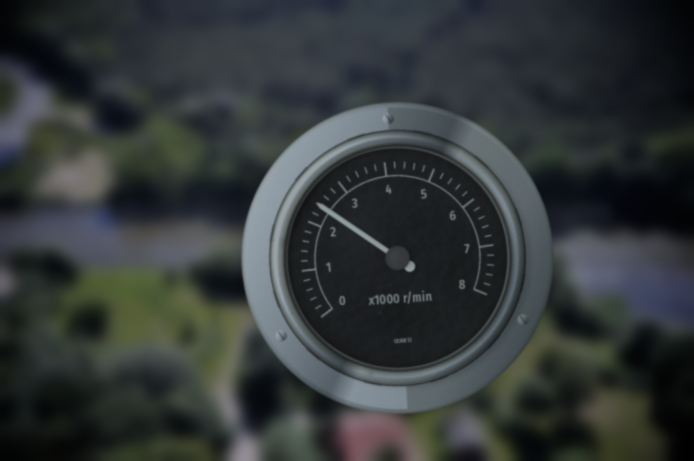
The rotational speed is {"value": 2400, "unit": "rpm"}
